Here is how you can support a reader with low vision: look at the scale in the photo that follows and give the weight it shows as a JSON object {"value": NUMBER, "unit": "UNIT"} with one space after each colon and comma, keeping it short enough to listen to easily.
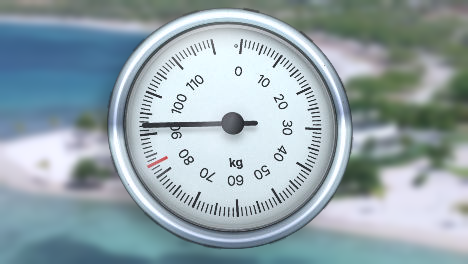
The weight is {"value": 92, "unit": "kg"}
